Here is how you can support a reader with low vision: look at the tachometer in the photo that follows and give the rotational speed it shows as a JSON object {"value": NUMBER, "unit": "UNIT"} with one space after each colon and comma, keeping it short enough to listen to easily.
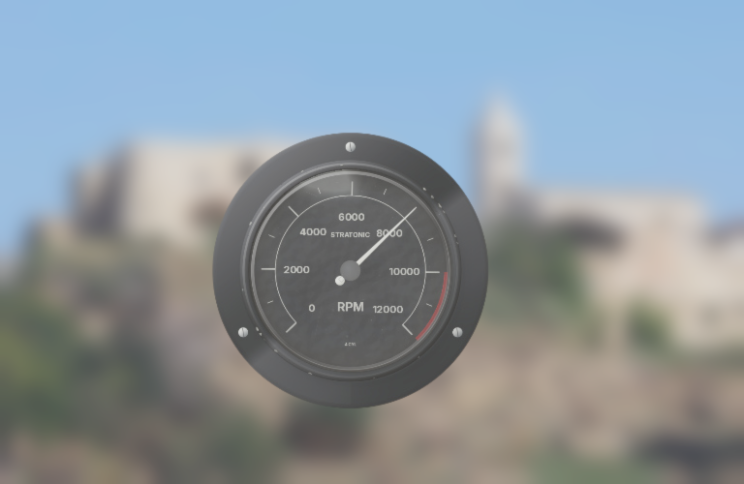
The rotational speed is {"value": 8000, "unit": "rpm"}
